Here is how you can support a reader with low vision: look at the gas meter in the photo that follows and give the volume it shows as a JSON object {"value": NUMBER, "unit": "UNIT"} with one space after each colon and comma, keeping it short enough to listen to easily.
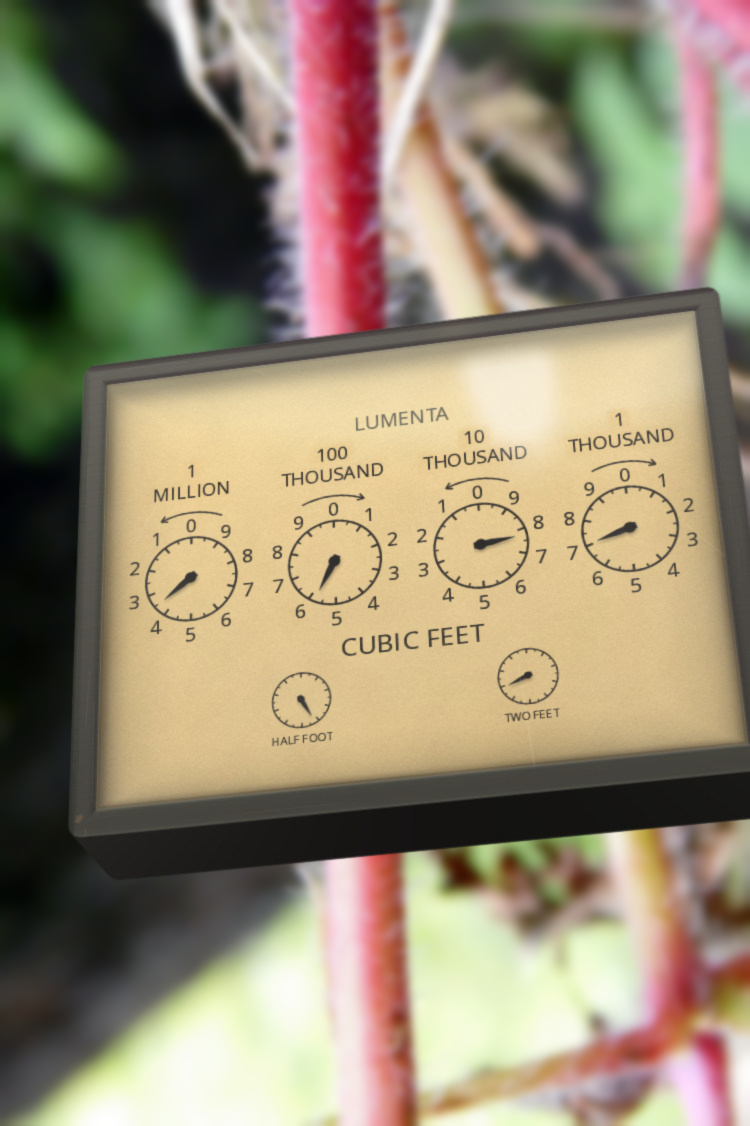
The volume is {"value": 357700, "unit": "ft³"}
